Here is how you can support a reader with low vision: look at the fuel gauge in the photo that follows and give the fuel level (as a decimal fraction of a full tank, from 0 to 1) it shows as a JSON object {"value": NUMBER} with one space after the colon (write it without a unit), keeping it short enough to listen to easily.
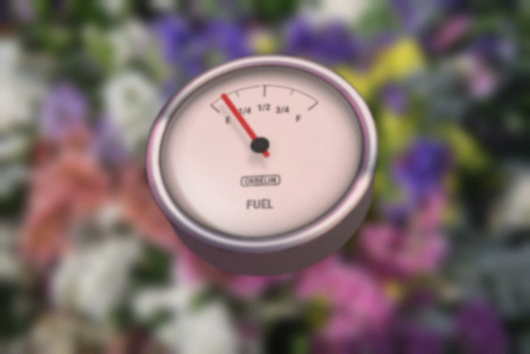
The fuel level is {"value": 0.125}
